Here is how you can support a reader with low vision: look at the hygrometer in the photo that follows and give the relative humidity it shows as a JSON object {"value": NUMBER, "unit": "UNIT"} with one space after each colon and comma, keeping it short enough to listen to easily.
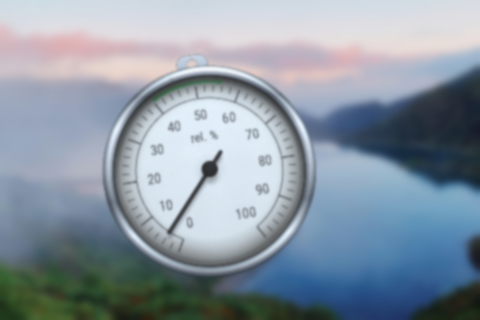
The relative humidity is {"value": 4, "unit": "%"}
